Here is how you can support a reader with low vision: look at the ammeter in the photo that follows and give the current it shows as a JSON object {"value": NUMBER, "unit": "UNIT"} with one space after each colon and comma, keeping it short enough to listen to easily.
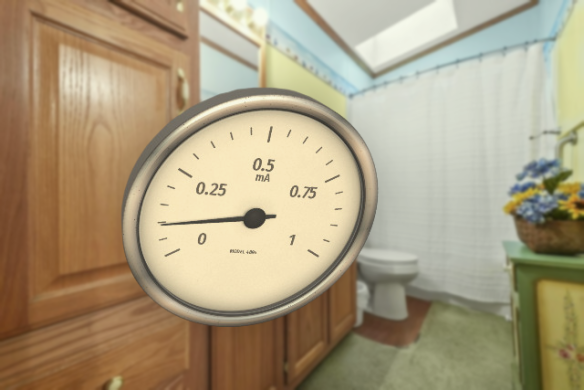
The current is {"value": 0.1, "unit": "mA"}
